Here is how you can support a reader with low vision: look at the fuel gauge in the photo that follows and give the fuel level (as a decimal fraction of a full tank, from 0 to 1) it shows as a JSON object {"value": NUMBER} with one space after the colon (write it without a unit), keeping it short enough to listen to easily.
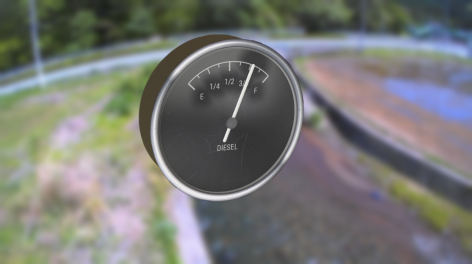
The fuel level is {"value": 0.75}
